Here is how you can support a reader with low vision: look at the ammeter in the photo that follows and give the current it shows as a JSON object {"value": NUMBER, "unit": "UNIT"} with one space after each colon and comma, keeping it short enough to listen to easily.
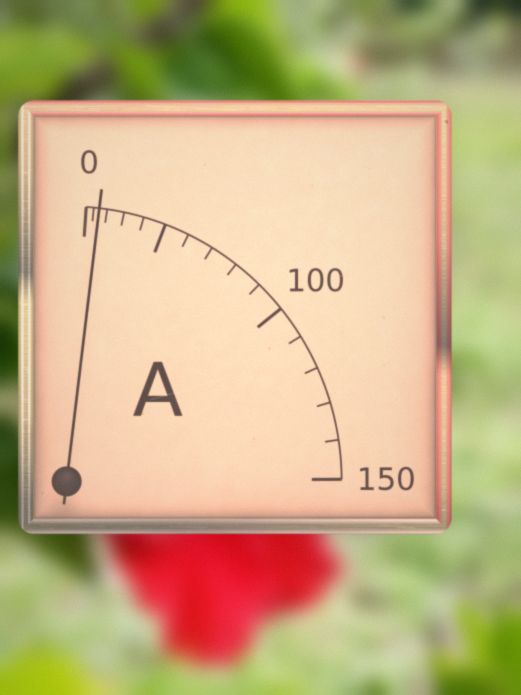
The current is {"value": 15, "unit": "A"}
